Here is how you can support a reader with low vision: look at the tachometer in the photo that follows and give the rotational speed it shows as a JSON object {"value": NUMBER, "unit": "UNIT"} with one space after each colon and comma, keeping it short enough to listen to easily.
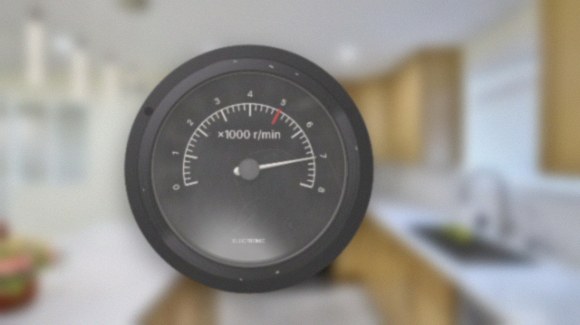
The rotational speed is {"value": 7000, "unit": "rpm"}
